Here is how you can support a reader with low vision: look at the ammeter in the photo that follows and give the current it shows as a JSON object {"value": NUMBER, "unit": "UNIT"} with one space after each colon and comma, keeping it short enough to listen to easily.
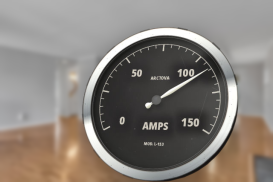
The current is {"value": 110, "unit": "A"}
